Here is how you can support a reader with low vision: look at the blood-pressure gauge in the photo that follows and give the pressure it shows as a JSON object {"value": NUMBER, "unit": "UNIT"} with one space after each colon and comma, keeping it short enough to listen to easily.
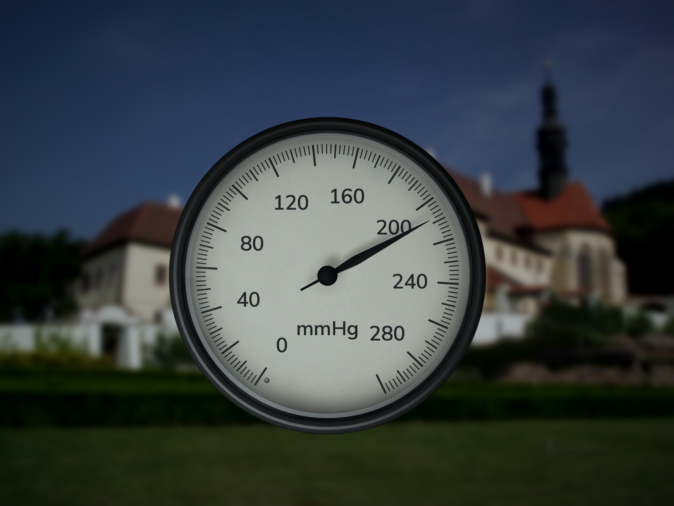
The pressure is {"value": 208, "unit": "mmHg"}
